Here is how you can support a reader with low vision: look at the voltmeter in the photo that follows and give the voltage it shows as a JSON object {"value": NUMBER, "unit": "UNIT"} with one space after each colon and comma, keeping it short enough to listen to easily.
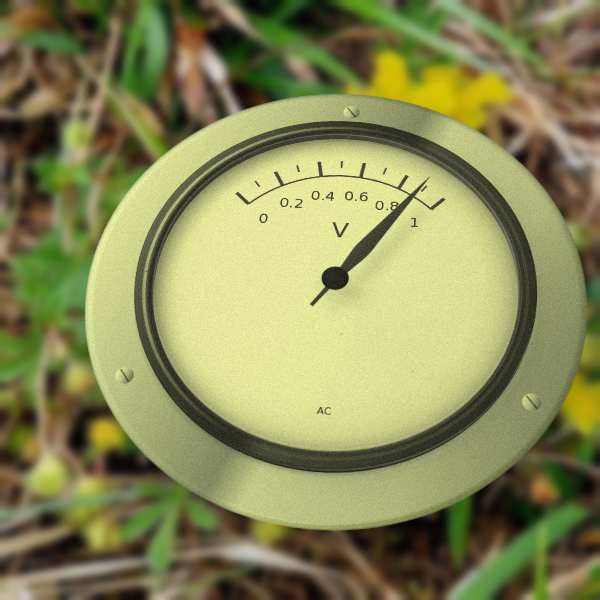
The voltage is {"value": 0.9, "unit": "V"}
